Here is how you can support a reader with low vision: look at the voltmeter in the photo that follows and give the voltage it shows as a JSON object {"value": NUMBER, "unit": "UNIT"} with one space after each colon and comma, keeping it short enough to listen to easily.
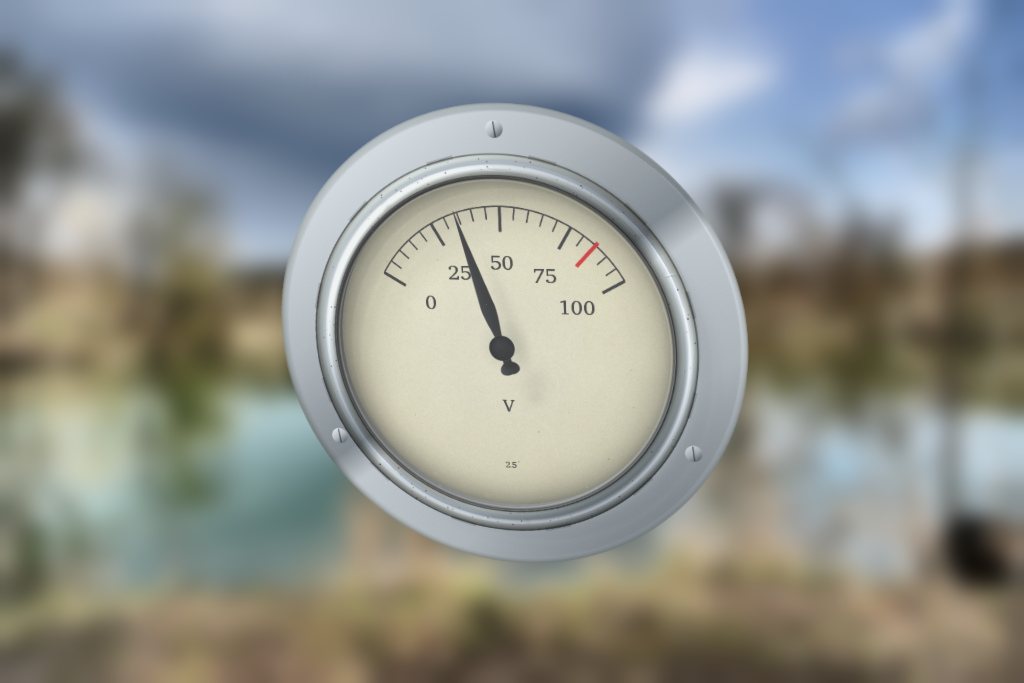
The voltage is {"value": 35, "unit": "V"}
